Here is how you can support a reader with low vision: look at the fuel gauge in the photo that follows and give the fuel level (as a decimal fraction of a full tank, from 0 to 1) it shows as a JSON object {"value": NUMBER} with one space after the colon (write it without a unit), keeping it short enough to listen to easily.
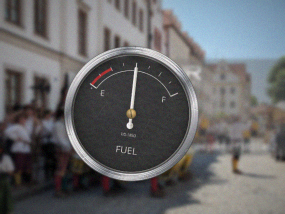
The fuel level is {"value": 0.5}
